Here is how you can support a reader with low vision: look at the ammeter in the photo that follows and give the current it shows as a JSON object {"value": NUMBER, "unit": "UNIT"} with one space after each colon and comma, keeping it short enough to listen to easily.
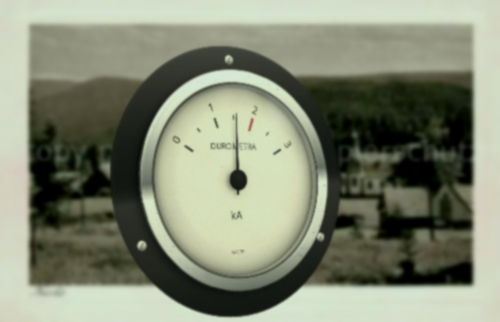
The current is {"value": 1.5, "unit": "kA"}
